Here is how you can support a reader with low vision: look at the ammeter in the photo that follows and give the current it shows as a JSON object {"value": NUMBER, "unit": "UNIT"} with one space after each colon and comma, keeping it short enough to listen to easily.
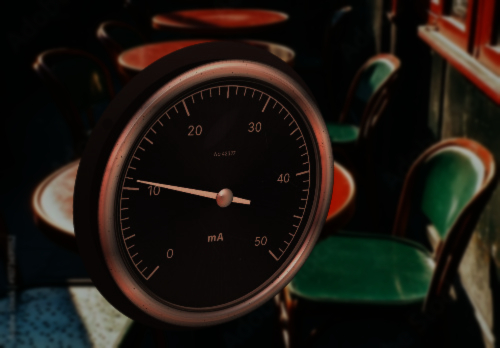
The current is {"value": 11, "unit": "mA"}
